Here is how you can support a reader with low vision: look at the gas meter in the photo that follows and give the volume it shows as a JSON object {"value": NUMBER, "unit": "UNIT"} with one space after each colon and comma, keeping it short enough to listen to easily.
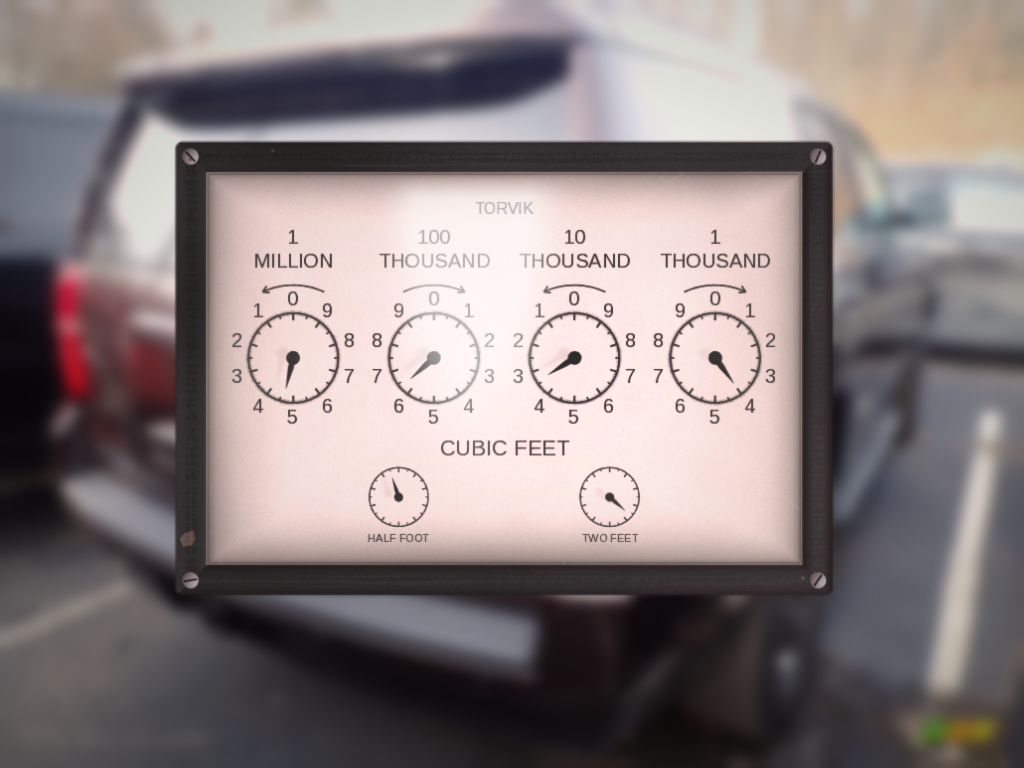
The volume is {"value": 463400, "unit": "ft³"}
